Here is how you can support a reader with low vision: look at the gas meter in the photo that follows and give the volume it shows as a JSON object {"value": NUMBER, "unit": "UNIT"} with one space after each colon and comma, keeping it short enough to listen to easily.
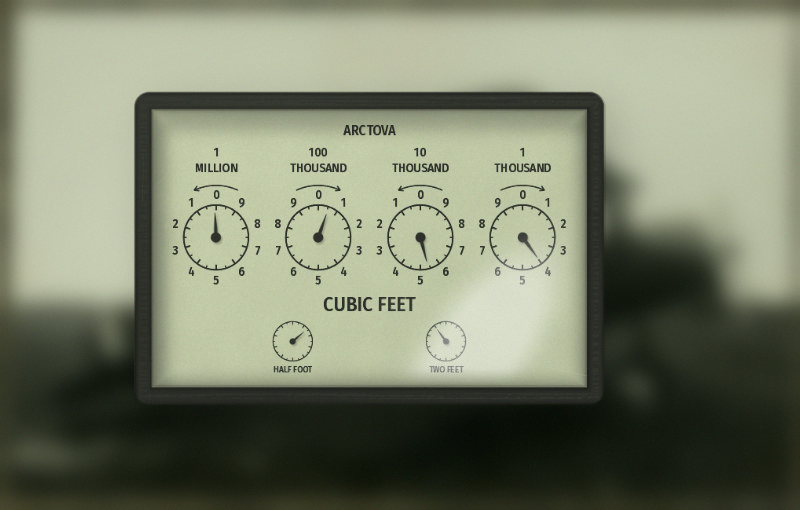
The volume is {"value": 5400, "unit": "ft³"}
